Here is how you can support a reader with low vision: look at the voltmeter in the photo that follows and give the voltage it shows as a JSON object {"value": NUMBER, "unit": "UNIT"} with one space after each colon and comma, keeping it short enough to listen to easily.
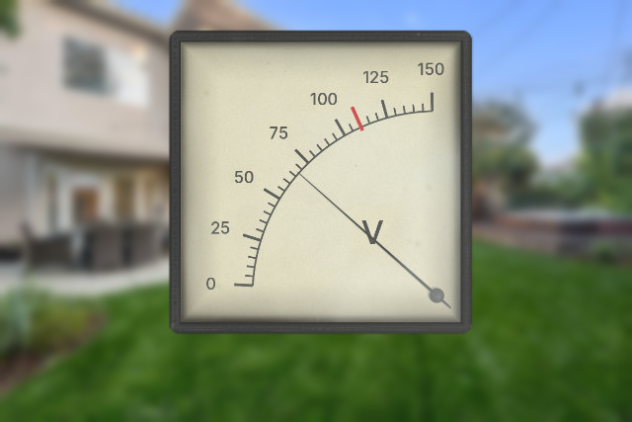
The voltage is {"value": 67.5, "unit": "V"}
